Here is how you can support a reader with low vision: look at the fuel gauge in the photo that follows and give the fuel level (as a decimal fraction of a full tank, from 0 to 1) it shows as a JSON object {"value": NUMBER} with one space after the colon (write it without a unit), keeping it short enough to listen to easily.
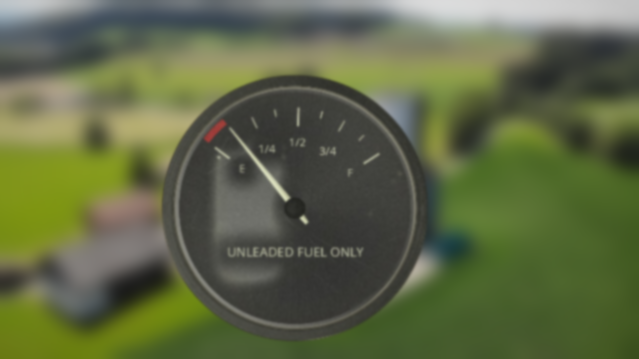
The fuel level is {"value": 0.125}
